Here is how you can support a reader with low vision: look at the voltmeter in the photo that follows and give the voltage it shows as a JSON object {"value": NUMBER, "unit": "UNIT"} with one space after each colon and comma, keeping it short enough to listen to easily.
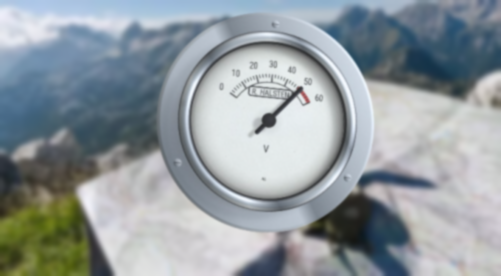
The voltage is {"value": 50, "unit": "V"}
